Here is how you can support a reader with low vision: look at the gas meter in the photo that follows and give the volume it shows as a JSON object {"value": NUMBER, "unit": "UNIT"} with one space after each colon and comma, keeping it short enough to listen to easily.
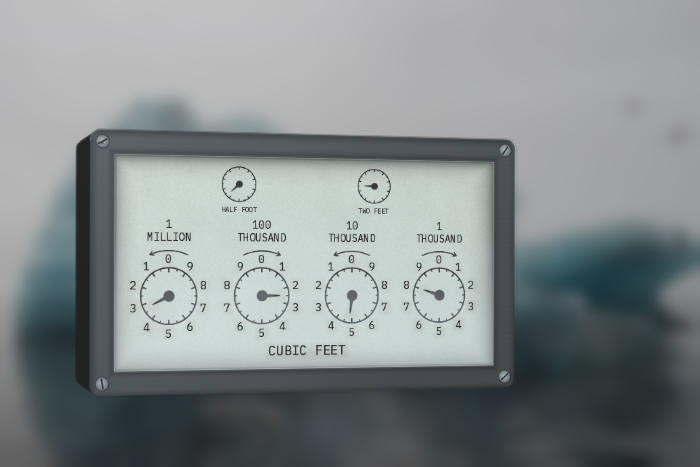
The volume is {"value": 324800, "unit": "ft³"}
